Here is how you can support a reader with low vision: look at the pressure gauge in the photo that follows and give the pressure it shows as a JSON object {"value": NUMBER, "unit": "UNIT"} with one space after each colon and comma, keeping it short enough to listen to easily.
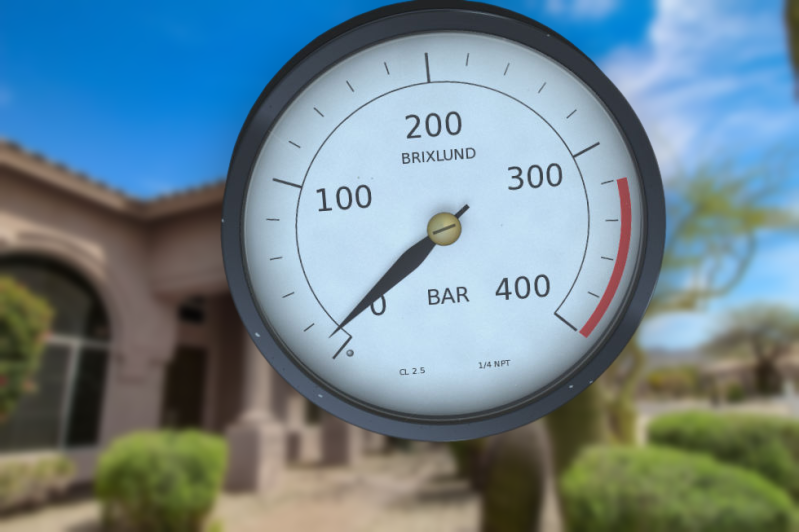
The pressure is {"value": 10, "unit": "bar"}
